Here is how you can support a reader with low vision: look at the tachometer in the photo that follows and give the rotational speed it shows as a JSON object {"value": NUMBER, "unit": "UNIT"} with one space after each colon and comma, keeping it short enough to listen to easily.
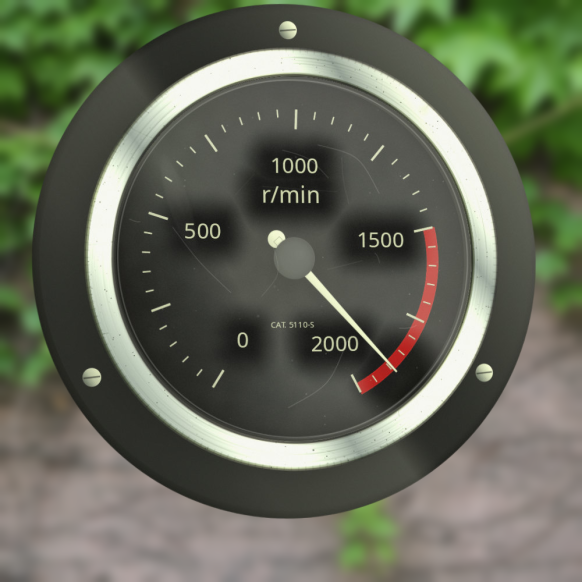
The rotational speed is {"value": 1900, "unit": "rpm"}
